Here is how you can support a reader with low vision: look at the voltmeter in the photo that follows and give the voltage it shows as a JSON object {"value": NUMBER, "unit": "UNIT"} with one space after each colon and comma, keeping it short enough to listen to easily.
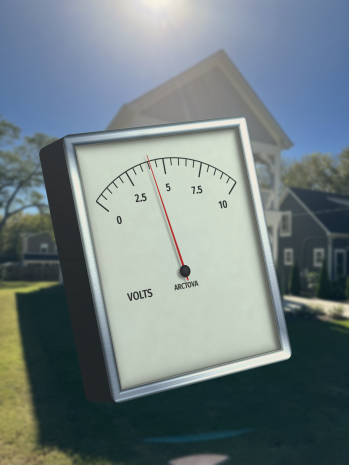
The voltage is {"value": 4, "unit": "V"}
